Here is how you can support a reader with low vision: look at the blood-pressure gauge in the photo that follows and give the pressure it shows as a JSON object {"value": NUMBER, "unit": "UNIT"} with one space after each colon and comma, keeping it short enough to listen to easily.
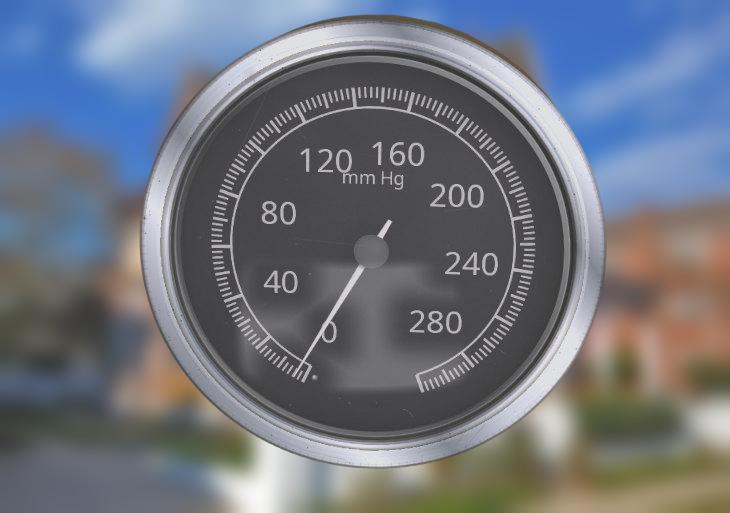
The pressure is {"value": 4, "unit": "mmHg"}
